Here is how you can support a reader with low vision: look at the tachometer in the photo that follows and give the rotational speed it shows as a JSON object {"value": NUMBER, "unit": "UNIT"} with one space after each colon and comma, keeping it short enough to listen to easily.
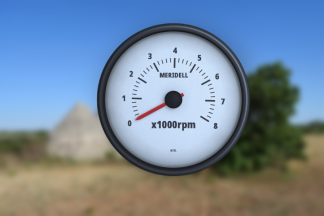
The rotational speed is {"value": 0, "unit": "rpm"}
